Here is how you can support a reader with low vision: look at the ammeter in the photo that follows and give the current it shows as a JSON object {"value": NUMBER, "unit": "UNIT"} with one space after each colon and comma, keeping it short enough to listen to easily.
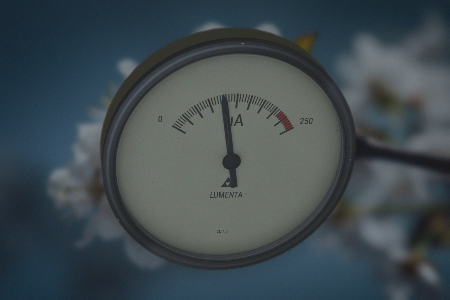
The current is {"value": 100, "unit": "µA"}
